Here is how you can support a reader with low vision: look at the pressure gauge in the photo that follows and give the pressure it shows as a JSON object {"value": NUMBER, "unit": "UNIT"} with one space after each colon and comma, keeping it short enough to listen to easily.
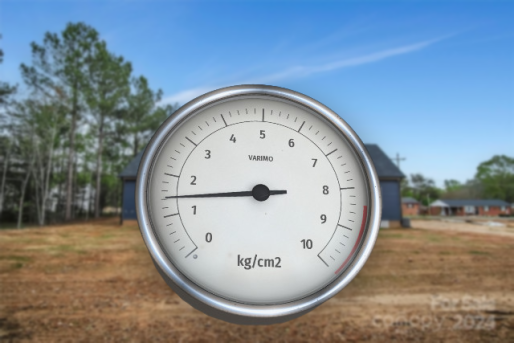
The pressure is {"value": 1.4, "unit": "kg/cm²"}
